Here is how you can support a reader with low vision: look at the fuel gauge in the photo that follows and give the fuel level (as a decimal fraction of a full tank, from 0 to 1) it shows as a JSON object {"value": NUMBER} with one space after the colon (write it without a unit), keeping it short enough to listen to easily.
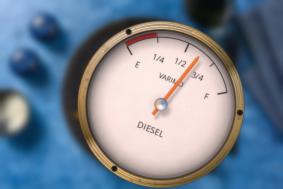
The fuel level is {"value": 0.625}
